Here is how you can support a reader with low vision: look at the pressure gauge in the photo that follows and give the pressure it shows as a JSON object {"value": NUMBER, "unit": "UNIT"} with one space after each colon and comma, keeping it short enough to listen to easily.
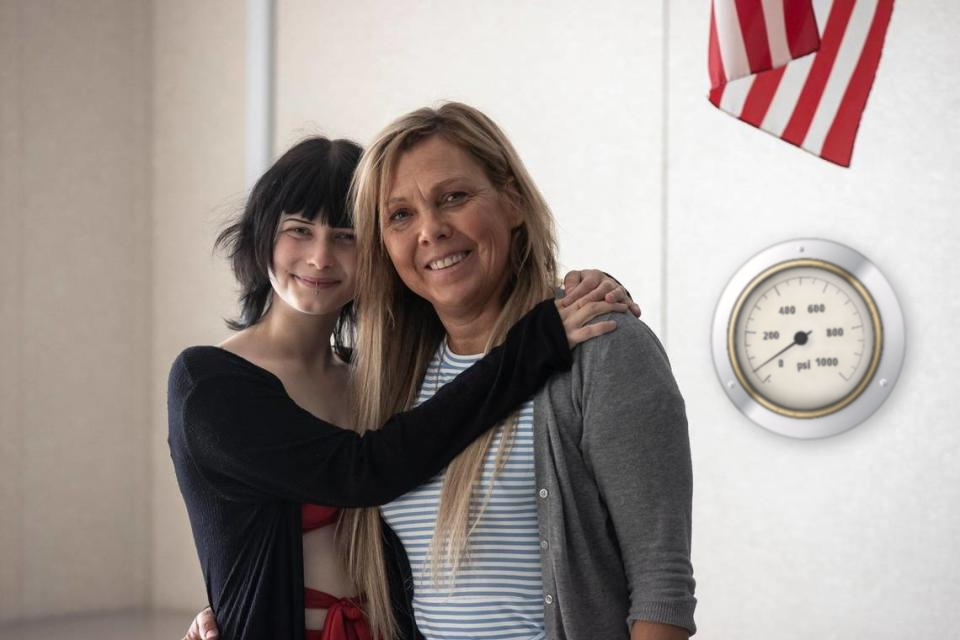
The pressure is {"value": 50, "unit": "psi"}
